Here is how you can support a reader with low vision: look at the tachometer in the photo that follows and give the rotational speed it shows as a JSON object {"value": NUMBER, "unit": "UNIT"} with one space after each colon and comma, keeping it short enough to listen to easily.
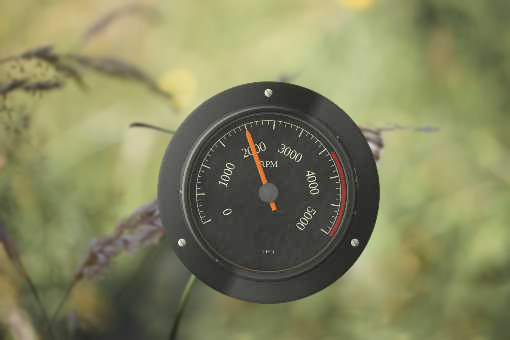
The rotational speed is {"value": 2000, "unit": "rpm"}
